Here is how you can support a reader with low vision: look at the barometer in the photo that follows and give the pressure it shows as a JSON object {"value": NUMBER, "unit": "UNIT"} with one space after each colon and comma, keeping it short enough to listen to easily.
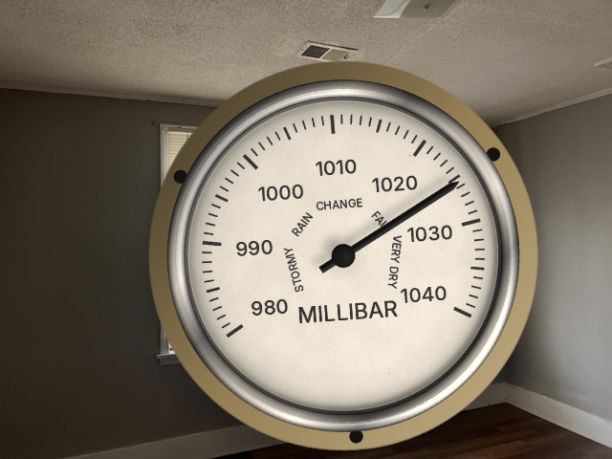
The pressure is {"value": 1025.5, "unit": "mbar"}
